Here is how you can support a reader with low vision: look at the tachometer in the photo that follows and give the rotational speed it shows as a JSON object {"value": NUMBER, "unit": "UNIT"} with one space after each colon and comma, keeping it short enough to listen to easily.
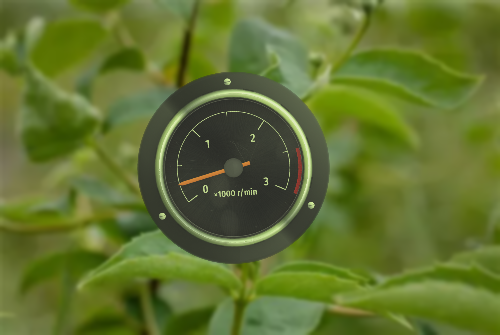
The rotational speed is {"value": 250, "unit": "rpm"}
